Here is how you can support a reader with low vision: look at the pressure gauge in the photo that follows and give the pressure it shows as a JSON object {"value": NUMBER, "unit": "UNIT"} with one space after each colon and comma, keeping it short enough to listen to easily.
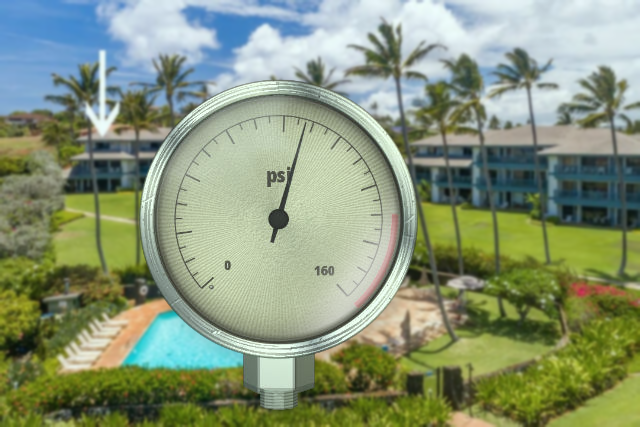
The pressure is {"value": 87.5, "unit": "psi"}
